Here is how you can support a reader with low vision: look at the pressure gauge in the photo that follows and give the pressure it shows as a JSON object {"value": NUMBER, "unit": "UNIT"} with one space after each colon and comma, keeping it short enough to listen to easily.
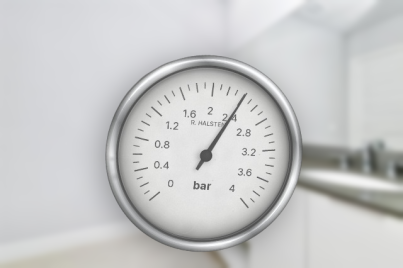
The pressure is {"value": 2.4, "unit": "bar"}
